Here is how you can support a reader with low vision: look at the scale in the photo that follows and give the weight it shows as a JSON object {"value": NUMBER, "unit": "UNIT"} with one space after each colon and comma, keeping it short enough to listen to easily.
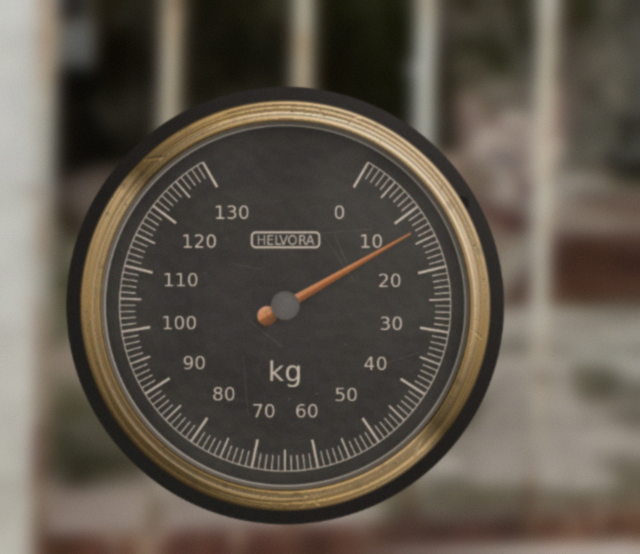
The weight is {"value": 13, "unit": "kg"}
